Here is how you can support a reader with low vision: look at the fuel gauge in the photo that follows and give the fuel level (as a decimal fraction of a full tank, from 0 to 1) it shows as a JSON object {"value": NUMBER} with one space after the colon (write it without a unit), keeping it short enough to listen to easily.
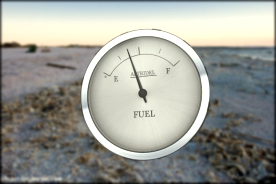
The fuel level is {"value": 0.375}
